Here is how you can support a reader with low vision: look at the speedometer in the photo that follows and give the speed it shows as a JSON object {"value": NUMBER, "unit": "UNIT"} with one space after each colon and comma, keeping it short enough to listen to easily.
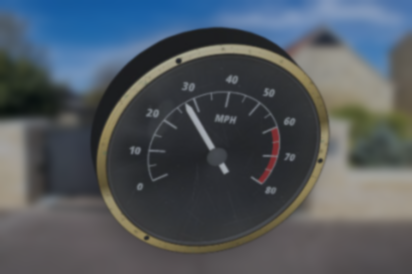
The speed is {"value": 27.5, "unit": "mph"}
